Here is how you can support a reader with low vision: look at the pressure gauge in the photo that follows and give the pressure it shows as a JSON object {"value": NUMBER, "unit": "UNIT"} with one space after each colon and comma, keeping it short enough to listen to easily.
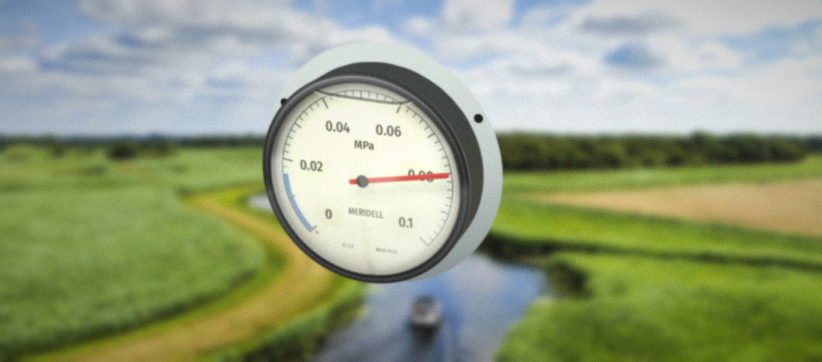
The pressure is {"value": 0.08, "unit": "MPa"}
